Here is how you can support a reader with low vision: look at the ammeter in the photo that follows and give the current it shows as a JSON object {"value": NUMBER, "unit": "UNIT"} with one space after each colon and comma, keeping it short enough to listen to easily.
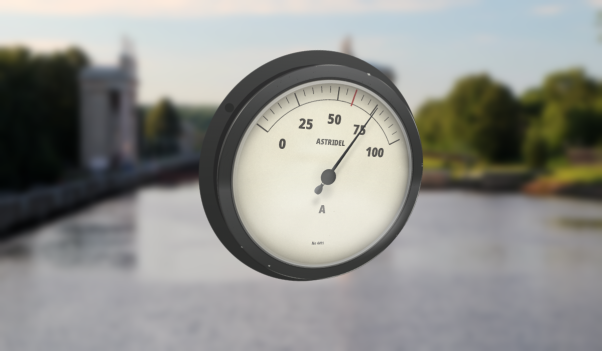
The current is {"value": 75, "unit": "A"}
